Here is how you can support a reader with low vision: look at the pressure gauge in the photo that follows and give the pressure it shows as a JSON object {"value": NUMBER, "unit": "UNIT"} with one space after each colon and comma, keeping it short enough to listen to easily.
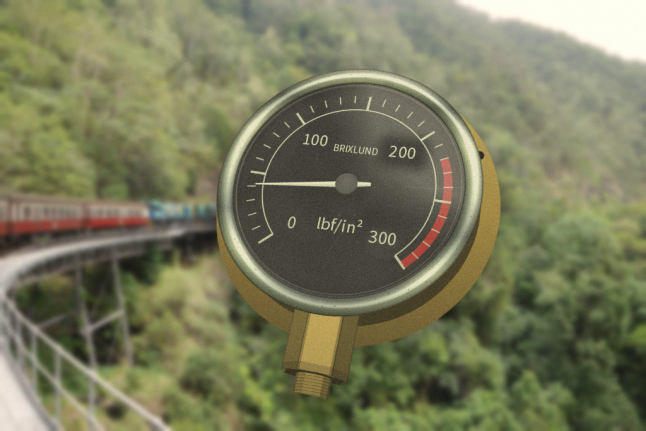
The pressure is {"value": 40, "unit": "psi"}
